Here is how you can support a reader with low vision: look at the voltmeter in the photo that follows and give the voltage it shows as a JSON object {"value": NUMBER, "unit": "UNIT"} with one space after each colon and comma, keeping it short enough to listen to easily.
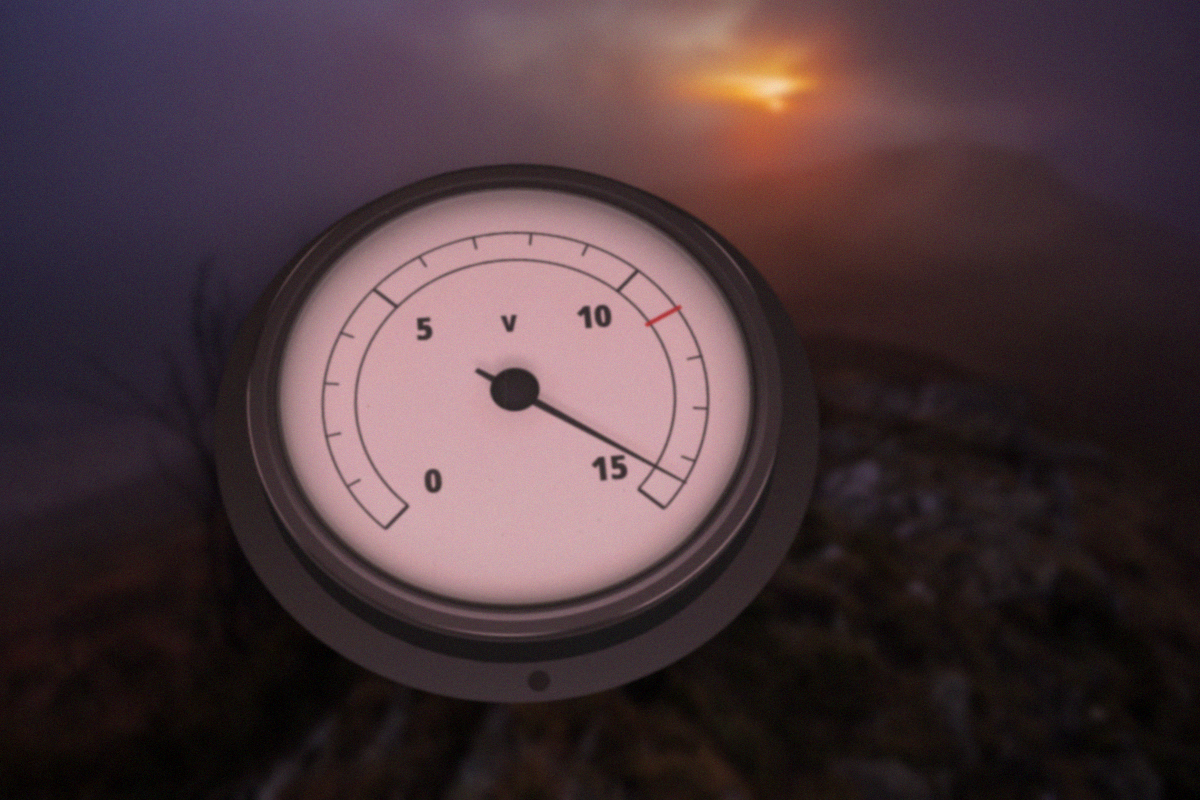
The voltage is {"value": 14.5, "unit": "V"}
